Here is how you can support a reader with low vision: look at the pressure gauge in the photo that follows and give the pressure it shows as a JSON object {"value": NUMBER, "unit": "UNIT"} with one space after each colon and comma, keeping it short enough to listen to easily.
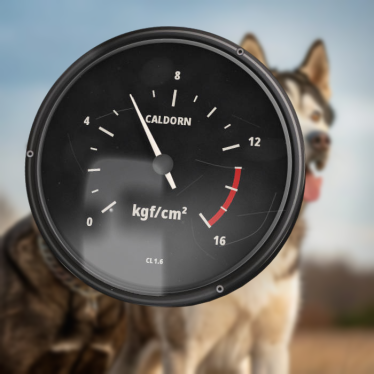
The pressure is {"value": 6, "unit": "kg/cm²"}
